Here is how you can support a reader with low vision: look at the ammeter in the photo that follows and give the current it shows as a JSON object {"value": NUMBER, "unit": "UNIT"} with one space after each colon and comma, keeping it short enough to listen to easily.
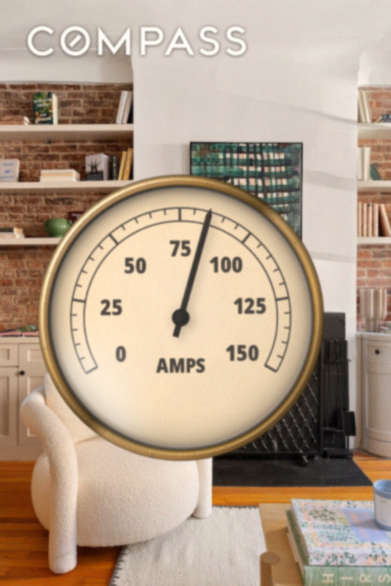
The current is {"value": 85, "unit": "A"}
